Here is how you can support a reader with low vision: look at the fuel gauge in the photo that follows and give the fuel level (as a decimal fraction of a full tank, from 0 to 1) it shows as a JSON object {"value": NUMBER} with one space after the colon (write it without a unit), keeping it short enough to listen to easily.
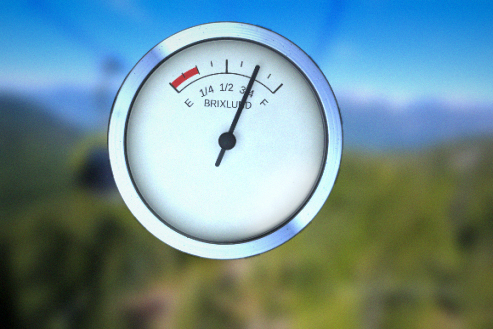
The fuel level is {"value": 0.75}
